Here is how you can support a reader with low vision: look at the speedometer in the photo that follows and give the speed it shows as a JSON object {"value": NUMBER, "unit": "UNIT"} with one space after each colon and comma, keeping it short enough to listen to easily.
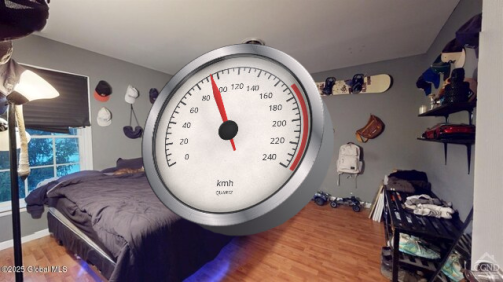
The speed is {"value": 95, "unit": "km/h"}
